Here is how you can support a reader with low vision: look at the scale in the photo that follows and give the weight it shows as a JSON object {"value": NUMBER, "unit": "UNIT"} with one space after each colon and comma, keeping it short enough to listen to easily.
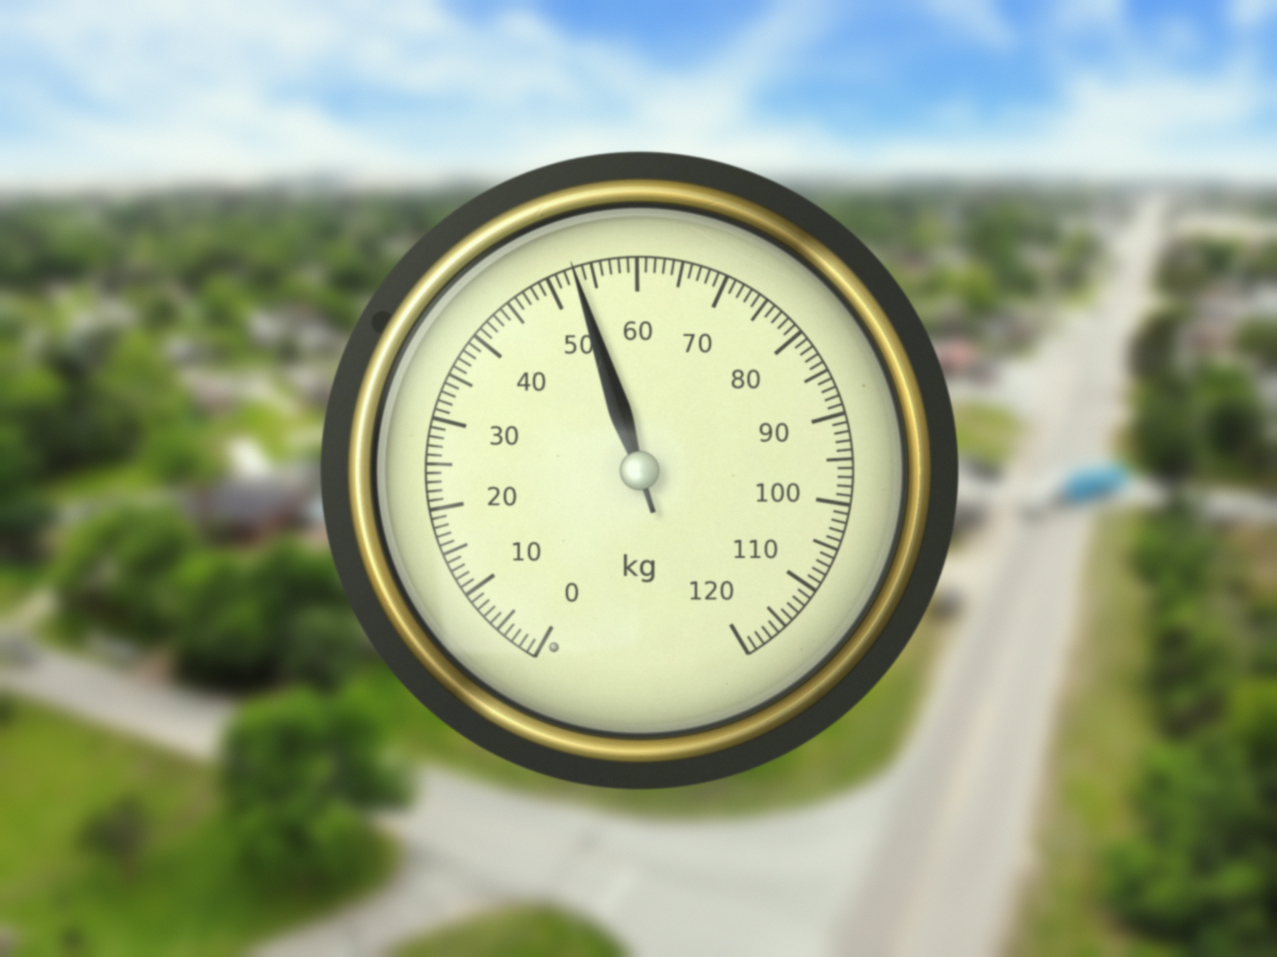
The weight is {"value": 53, "unit": "kg"}
